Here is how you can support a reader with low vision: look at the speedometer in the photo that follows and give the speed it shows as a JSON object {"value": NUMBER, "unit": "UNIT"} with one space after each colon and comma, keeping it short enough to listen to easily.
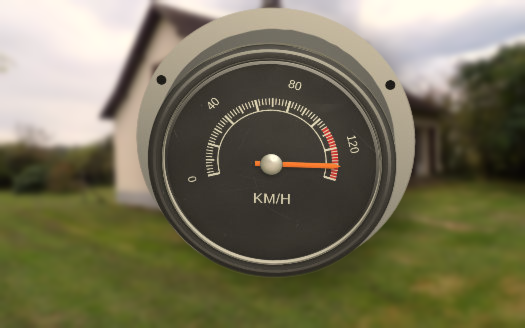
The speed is {"value": 130, "unit": "km/h"}
